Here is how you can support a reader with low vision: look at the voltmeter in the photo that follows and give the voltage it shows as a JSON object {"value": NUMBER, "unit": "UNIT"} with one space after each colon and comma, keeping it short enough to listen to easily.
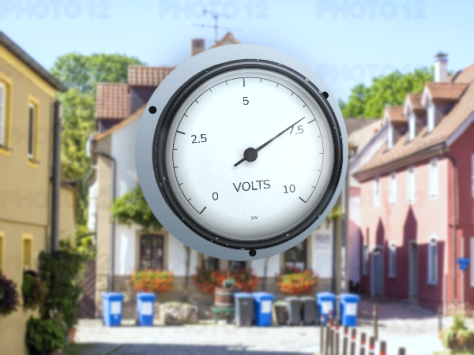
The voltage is {"value": 7.25, "unit": "V"}
